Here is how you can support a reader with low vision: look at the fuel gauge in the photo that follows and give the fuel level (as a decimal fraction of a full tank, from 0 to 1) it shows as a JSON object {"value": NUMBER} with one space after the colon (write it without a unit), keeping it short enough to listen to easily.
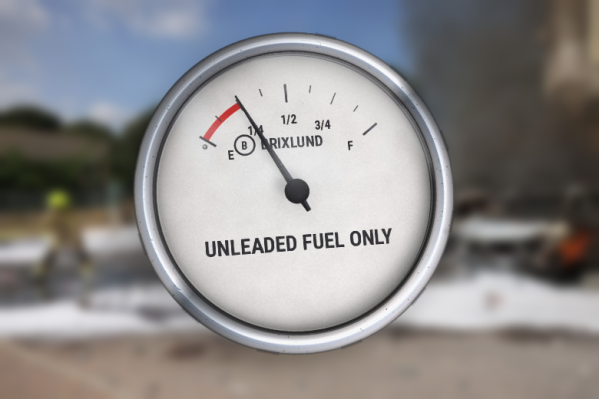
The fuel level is {"value": 0.25}
